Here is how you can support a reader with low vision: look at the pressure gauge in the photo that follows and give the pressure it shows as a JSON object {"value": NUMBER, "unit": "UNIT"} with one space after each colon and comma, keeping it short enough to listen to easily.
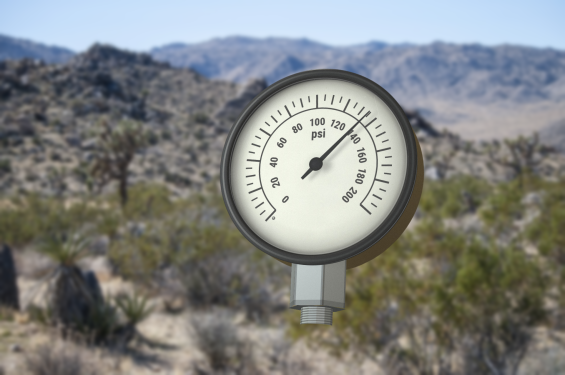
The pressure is {"value": 135, "unit": "psi"}
